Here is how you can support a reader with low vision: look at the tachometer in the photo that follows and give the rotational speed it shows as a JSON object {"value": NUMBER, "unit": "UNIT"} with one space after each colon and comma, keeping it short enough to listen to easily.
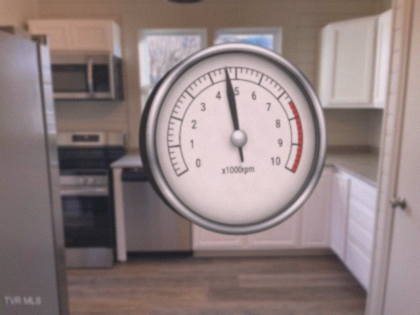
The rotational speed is {"value": 4600, "unit": "rpm"}
